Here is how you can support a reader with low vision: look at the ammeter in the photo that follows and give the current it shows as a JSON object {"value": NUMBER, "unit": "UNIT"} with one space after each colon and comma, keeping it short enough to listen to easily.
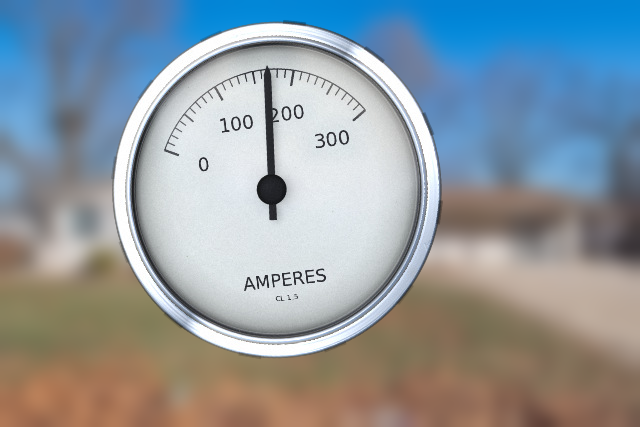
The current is {"value": 170, "unit": "A"}
